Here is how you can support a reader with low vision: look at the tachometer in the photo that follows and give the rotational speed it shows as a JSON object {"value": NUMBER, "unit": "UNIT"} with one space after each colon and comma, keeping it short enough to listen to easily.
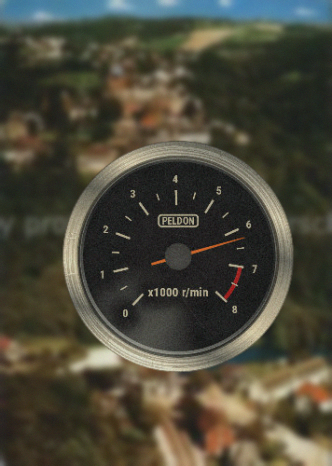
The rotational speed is {"value": 6250, "unit": "rpm"}
